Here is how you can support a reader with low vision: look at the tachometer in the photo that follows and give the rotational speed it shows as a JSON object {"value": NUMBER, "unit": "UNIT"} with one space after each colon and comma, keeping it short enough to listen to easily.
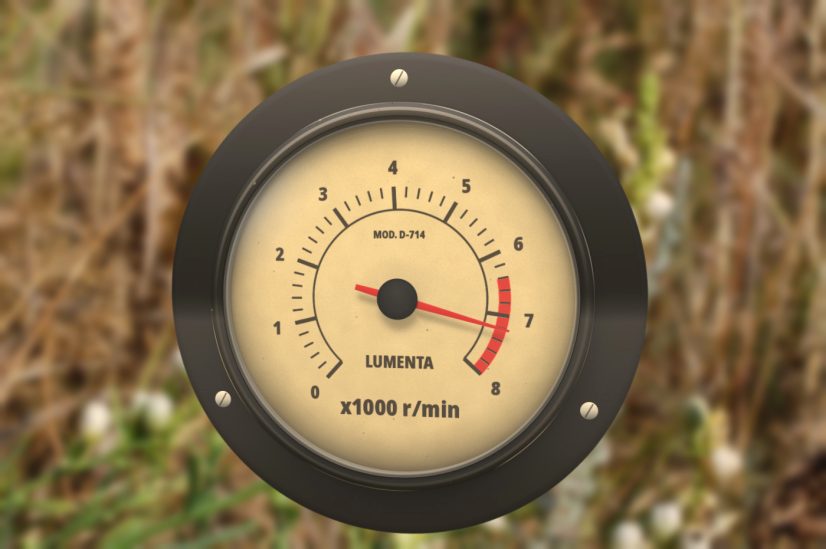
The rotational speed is {"value": 7200, "unit": "rpm"}
